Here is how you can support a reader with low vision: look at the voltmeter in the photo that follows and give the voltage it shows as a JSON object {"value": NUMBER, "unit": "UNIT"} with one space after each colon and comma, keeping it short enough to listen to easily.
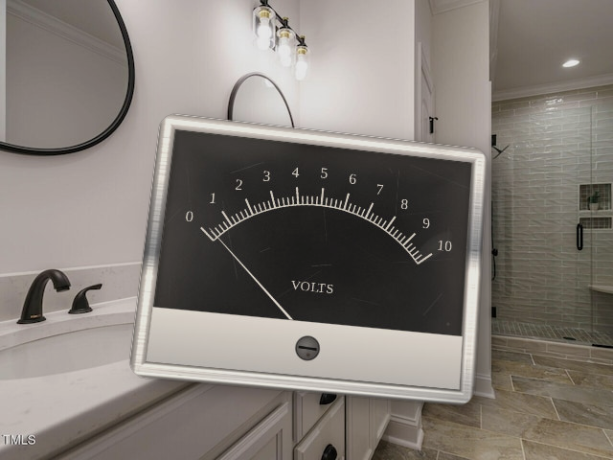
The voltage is {"value": 0.2, "unit": "V"}
